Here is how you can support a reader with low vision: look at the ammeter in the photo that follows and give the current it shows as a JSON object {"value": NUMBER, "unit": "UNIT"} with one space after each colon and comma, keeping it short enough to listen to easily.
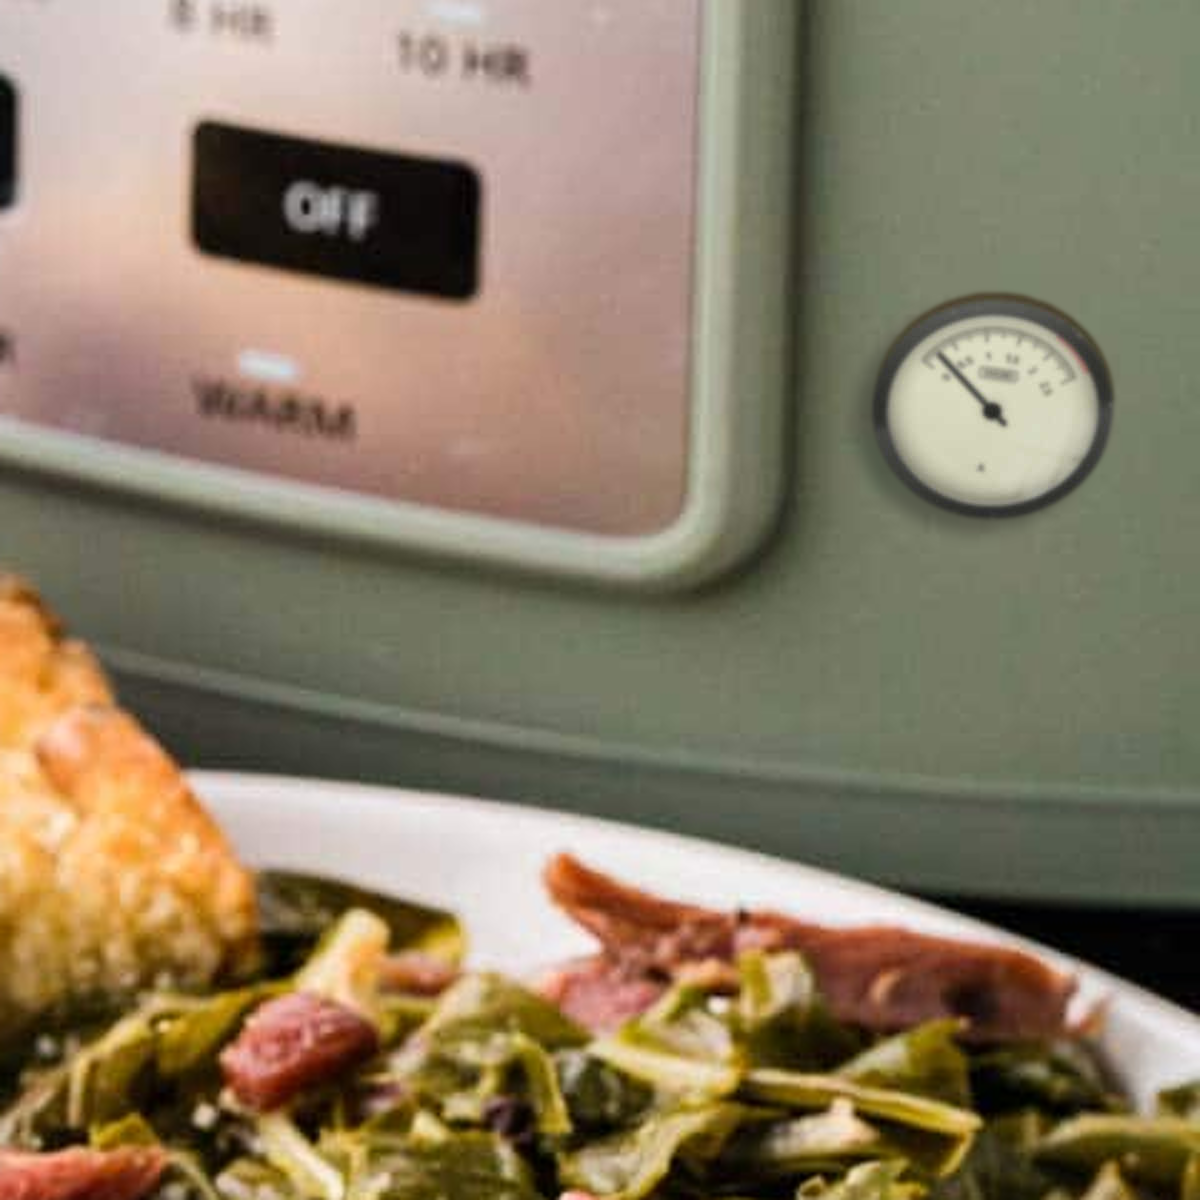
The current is {"value": 0.25, "unit": "A"}
